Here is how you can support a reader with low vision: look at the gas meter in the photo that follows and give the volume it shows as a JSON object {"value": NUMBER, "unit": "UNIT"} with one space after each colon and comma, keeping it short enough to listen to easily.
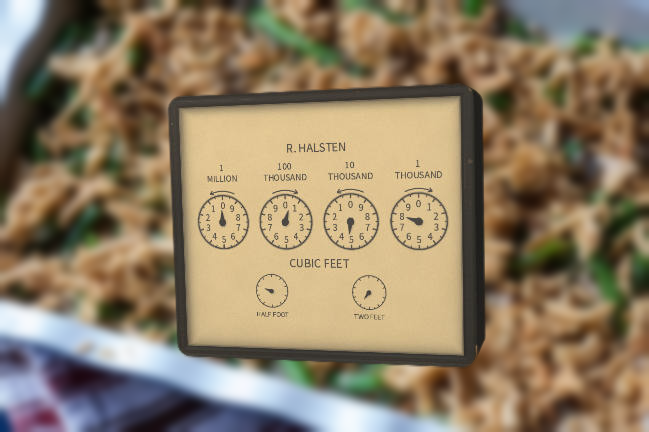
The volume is {"value": 4800, "unit": "ft³"}
